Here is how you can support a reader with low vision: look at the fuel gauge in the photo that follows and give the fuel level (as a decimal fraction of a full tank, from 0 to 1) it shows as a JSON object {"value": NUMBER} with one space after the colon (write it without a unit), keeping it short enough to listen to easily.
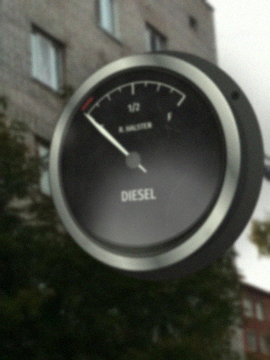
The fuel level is {"value": 0}
